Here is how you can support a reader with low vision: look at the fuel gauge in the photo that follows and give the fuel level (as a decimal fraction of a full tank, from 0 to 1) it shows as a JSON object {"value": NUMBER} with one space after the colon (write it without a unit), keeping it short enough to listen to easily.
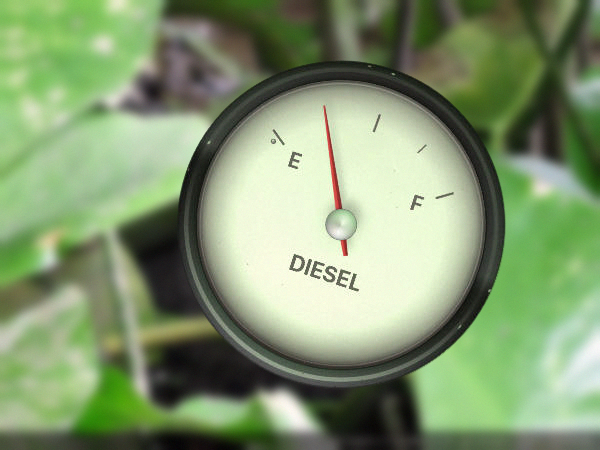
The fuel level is {"value": 0.25}
